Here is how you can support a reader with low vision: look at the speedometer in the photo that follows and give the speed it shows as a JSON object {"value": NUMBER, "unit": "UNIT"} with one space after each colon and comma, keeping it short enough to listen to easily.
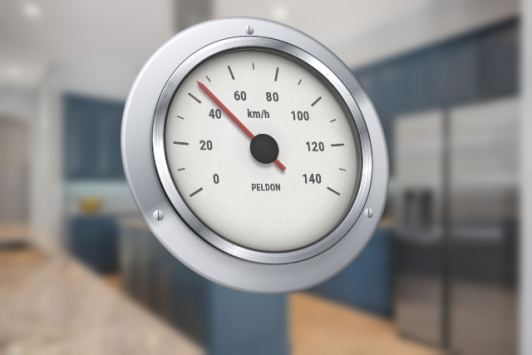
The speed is {"value": 45, "unit": "km/h"}
